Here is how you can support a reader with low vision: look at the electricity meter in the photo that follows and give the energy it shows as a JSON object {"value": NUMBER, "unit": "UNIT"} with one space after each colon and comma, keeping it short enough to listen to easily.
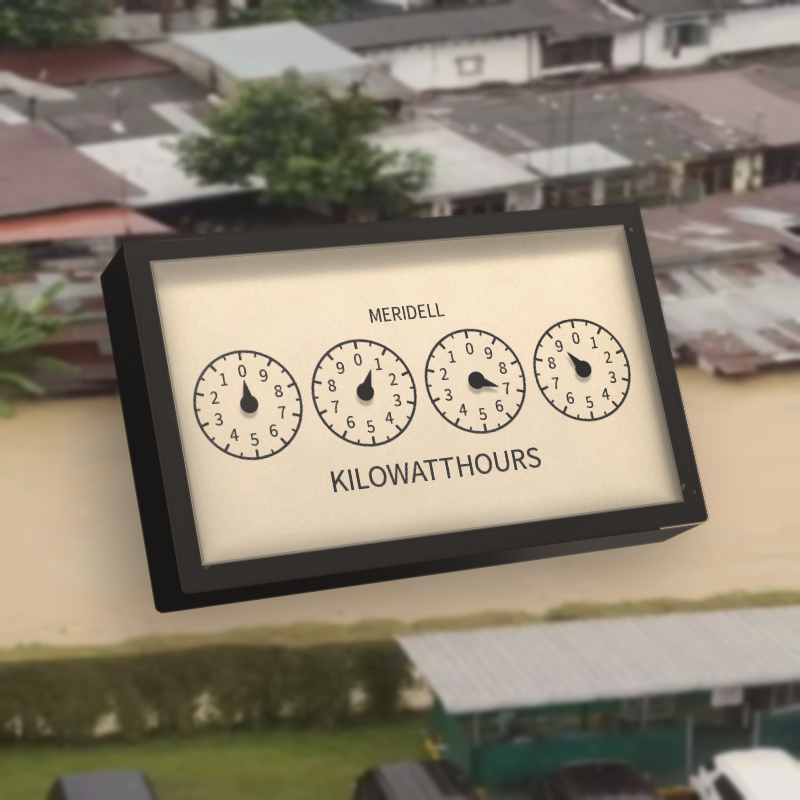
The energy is {"value": 69, "unit": "kWh"}
